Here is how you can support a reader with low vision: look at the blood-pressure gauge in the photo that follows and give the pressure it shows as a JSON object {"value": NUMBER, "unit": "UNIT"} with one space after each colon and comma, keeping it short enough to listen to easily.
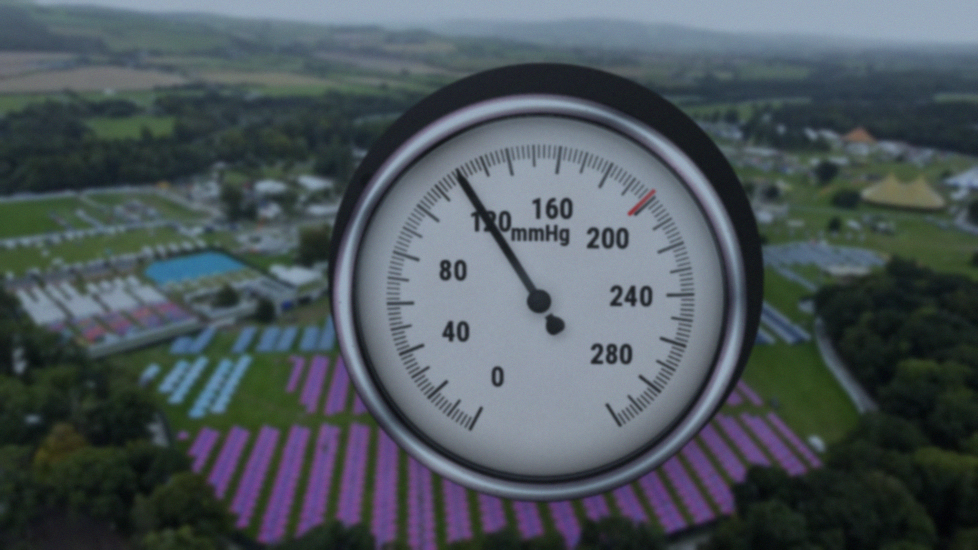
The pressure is {"value": 120, "unit": "mmHg"}
